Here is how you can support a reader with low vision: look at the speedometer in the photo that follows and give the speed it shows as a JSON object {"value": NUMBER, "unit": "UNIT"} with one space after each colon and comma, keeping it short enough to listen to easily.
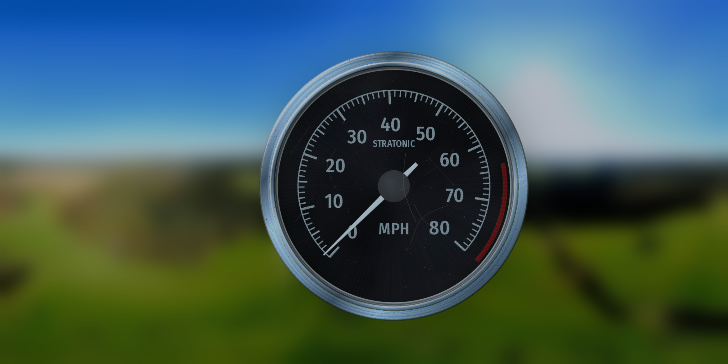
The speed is {"value": 1, "unit": "mph"}
